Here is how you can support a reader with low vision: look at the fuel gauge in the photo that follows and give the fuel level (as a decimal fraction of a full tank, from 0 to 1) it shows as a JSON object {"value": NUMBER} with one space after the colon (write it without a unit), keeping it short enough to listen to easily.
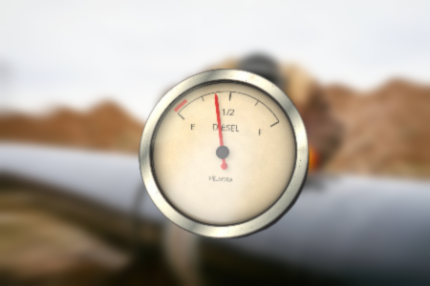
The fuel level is {"value": 0.375}
